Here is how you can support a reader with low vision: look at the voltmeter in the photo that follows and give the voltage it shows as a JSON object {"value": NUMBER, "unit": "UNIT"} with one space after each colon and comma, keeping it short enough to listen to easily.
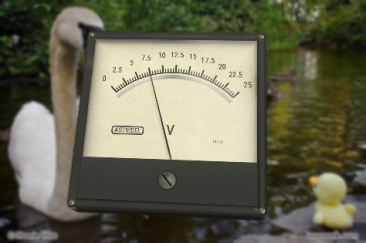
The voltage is {"value": 7.5, "unit": "V"}
